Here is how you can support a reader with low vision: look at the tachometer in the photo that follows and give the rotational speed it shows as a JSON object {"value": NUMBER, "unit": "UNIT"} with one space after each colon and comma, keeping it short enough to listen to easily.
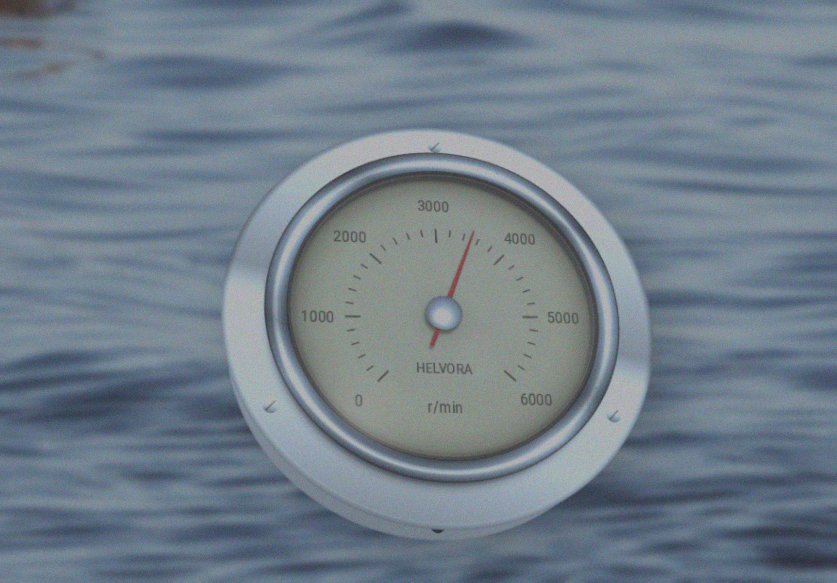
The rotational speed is {"value": 3500, "unit": "rpm"}
